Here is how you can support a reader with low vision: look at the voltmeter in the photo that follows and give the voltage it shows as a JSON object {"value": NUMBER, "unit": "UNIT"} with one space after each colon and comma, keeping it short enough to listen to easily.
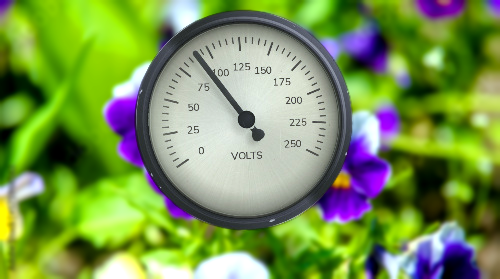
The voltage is {"value": 90, "unit": "V"}
